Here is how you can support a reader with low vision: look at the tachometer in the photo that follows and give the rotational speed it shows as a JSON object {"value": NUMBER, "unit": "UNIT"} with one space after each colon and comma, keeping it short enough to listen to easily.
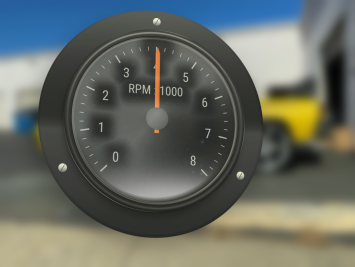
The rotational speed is {"value": 4000, "unit": "rpm"}
